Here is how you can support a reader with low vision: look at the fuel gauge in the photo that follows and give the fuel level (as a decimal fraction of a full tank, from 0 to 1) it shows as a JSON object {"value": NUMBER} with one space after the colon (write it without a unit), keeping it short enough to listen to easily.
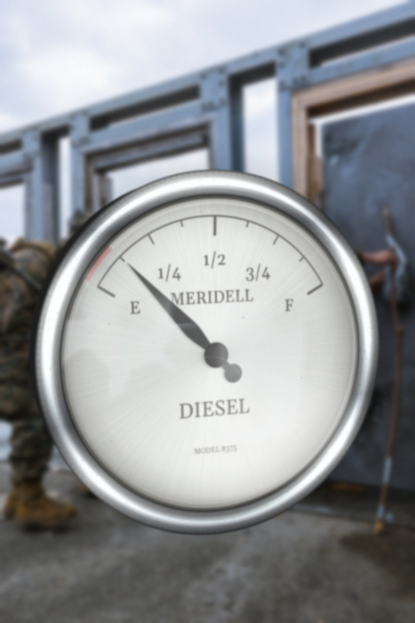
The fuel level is {"value": 0.125}
